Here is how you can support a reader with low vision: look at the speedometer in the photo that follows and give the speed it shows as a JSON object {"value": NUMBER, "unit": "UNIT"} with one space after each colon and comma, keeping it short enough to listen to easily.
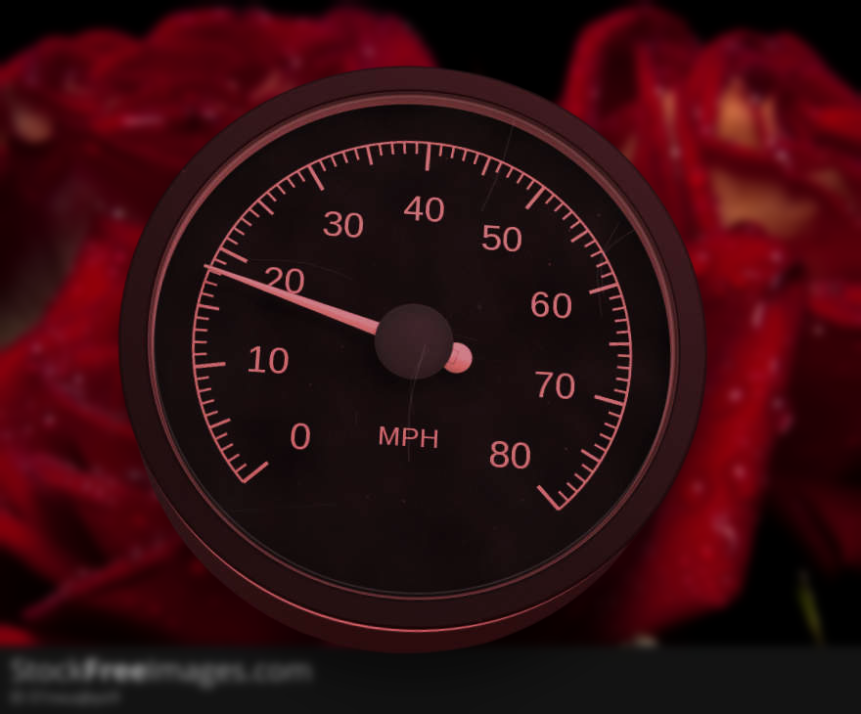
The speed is {"value": 18, "unit": "mph"}
